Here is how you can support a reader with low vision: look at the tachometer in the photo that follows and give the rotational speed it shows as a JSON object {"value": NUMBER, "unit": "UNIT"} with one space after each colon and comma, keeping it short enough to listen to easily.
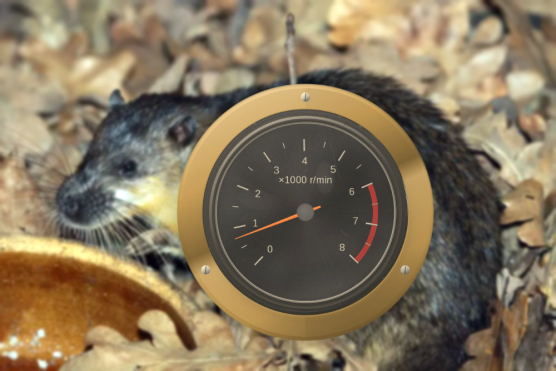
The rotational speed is {"value": 750, "unit": "rpm"}
